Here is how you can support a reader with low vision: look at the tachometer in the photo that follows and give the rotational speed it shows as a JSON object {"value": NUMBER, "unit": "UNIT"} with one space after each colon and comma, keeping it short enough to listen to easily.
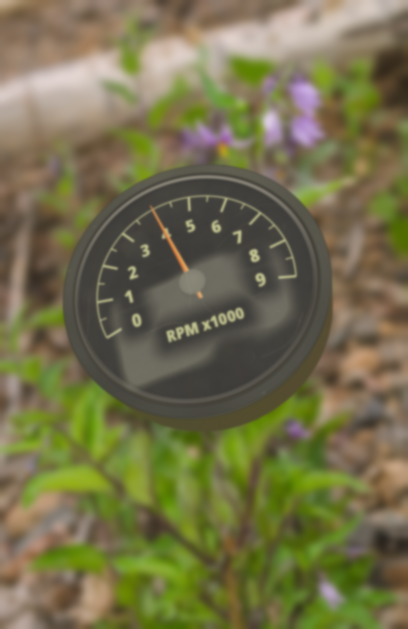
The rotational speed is {"value": 4000, "unit": "rpm"}
